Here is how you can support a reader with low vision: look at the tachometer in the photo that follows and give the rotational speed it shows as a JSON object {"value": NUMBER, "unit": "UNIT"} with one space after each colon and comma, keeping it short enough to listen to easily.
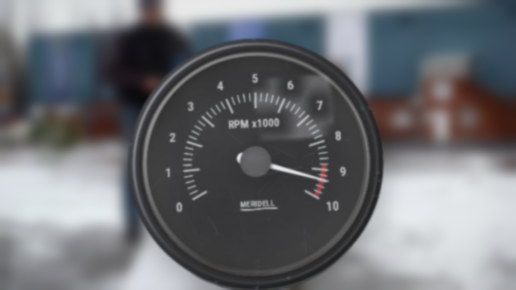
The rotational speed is {"value": 9400, "unit": "rpm"}
